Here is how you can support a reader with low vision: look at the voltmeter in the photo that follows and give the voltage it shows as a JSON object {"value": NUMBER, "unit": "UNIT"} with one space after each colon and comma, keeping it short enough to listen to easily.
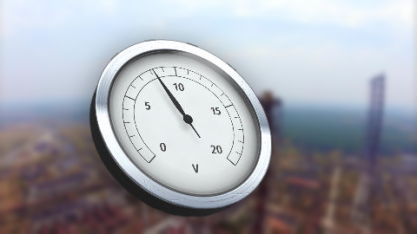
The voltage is {"value": 8, "unit": "V"}
